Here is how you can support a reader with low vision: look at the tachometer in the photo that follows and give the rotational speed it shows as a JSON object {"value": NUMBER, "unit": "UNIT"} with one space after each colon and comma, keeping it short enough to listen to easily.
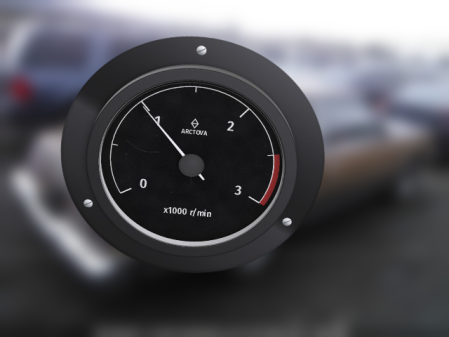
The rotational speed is {"value": 1000, "unit": "rpm"}
